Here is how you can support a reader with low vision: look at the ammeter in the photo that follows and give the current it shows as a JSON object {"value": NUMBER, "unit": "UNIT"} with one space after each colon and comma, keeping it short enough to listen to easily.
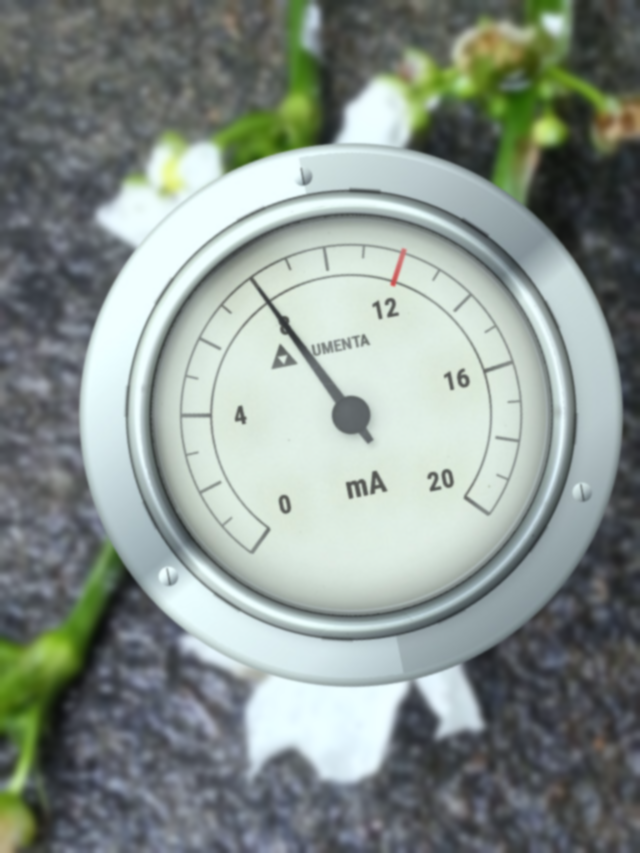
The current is {"value": 8, "unit": "mA"}
